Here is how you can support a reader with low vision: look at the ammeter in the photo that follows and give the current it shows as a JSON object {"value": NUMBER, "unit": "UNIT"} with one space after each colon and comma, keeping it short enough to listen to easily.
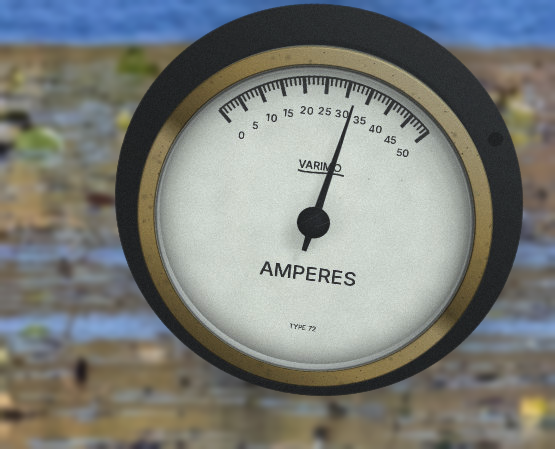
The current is {"value": 32, "unit": "A"}
